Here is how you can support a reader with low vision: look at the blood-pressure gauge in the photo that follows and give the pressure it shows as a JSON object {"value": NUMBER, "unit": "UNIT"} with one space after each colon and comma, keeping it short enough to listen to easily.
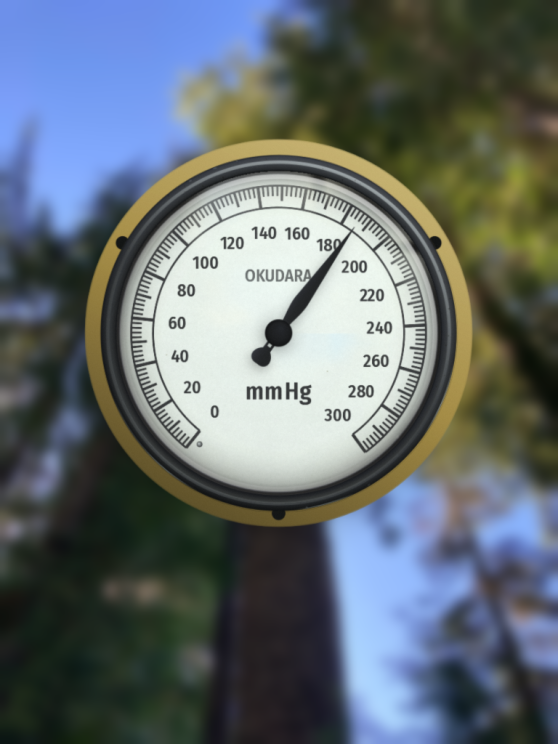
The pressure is {"value": 186, "unit": "mmHg"}
